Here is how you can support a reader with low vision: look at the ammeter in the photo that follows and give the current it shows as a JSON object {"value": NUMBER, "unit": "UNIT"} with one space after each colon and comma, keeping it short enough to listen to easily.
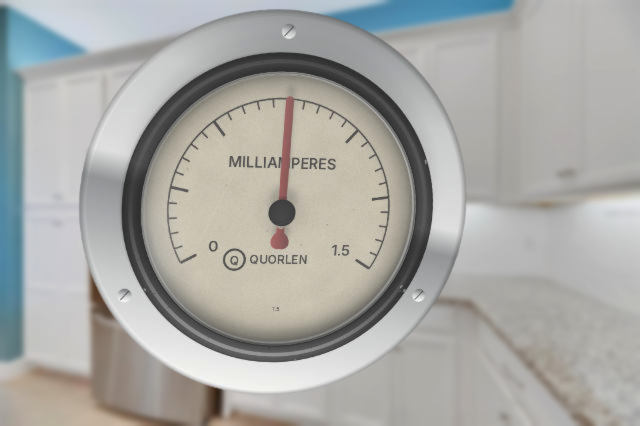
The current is {"value": 0.75, "unit": "mA"}
